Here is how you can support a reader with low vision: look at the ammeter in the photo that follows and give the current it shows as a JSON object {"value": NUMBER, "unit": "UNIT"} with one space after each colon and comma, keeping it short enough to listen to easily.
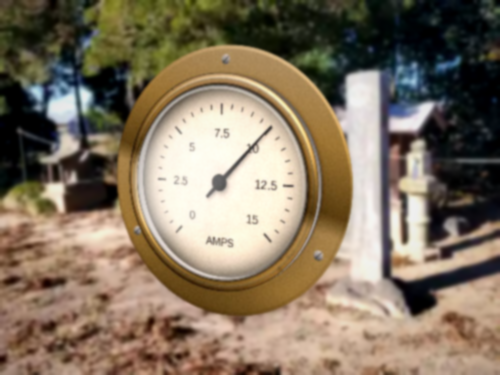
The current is {"value": 10, "unit": "A"}
